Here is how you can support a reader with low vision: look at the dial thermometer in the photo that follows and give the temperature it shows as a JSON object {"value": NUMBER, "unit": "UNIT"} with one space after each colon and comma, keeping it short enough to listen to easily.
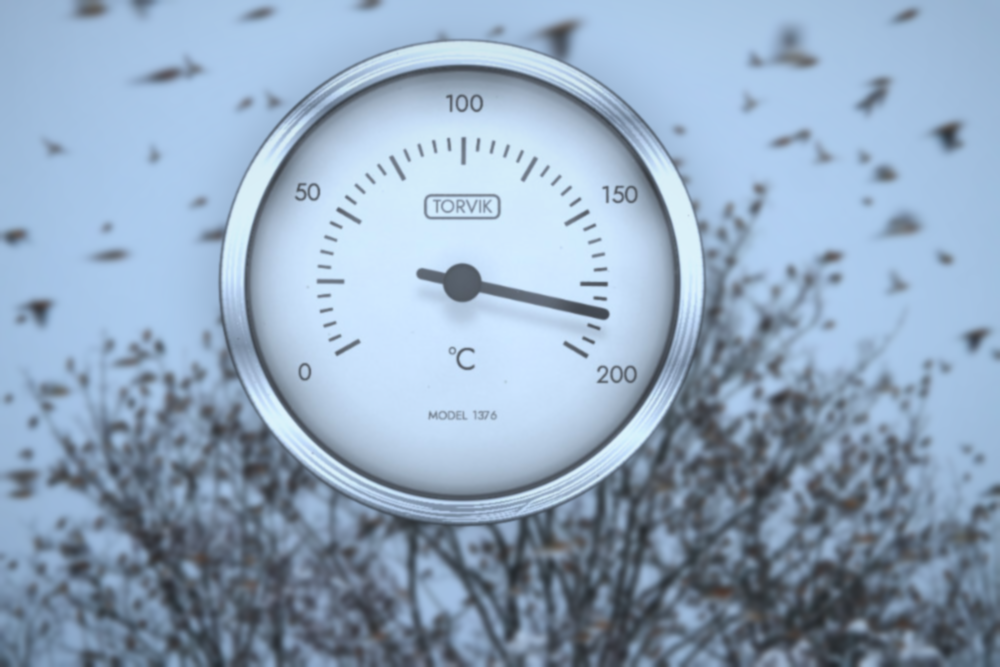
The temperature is {"value": 185, "unit": "°C"}
